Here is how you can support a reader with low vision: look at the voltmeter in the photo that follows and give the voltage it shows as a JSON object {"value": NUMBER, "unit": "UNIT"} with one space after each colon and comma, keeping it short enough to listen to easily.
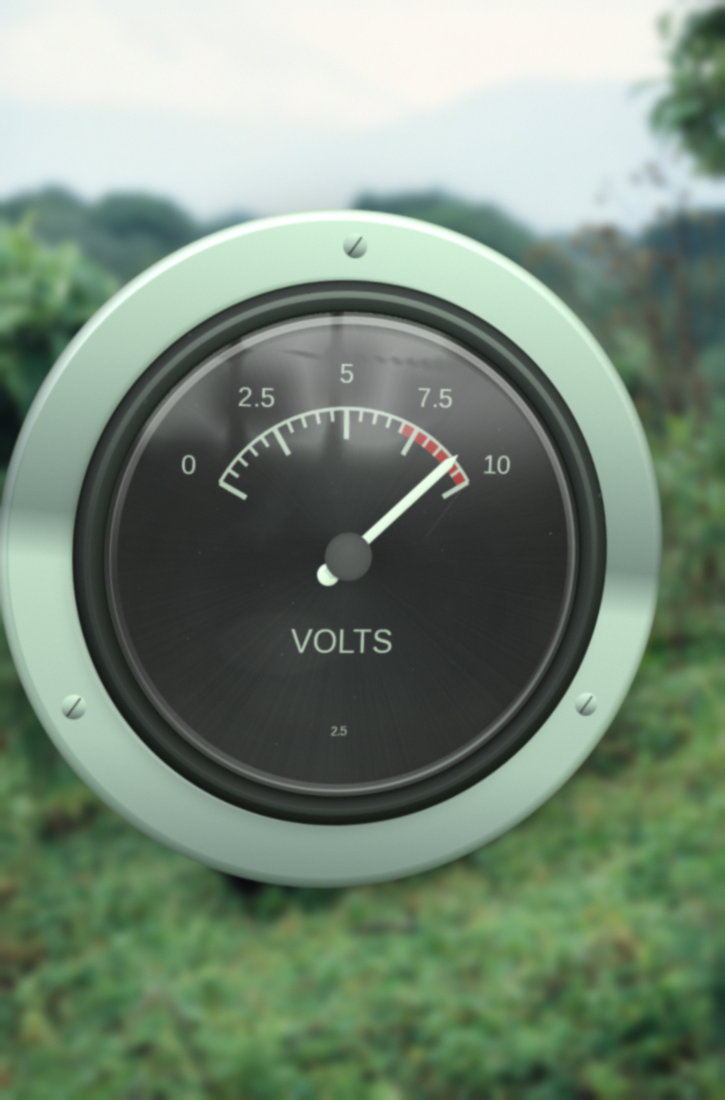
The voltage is {"value": 9, "unit": "V"}
